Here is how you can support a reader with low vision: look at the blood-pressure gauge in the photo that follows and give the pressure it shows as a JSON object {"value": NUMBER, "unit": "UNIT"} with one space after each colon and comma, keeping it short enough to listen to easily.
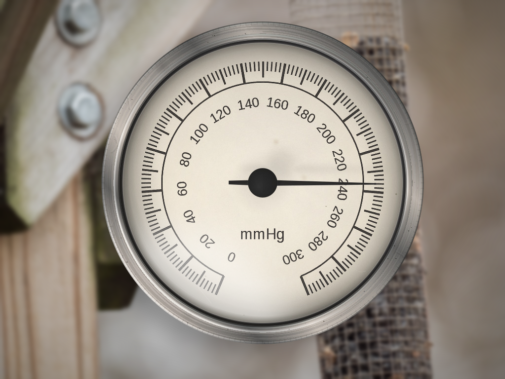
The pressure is {"value": 236, "unit": "mmHg"}
